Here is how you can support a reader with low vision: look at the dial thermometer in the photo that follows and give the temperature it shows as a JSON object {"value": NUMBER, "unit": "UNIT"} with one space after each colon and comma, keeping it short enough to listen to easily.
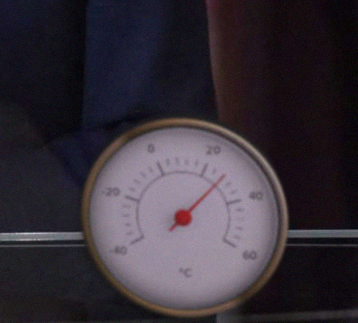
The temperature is {"value": 28, "unit": "°C"}
